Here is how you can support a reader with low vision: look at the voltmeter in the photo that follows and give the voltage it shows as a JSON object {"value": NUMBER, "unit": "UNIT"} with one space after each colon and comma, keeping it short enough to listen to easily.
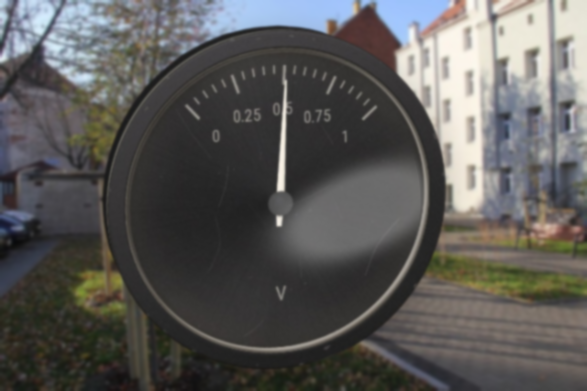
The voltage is {"value": 0.5, "unit": "V"}
